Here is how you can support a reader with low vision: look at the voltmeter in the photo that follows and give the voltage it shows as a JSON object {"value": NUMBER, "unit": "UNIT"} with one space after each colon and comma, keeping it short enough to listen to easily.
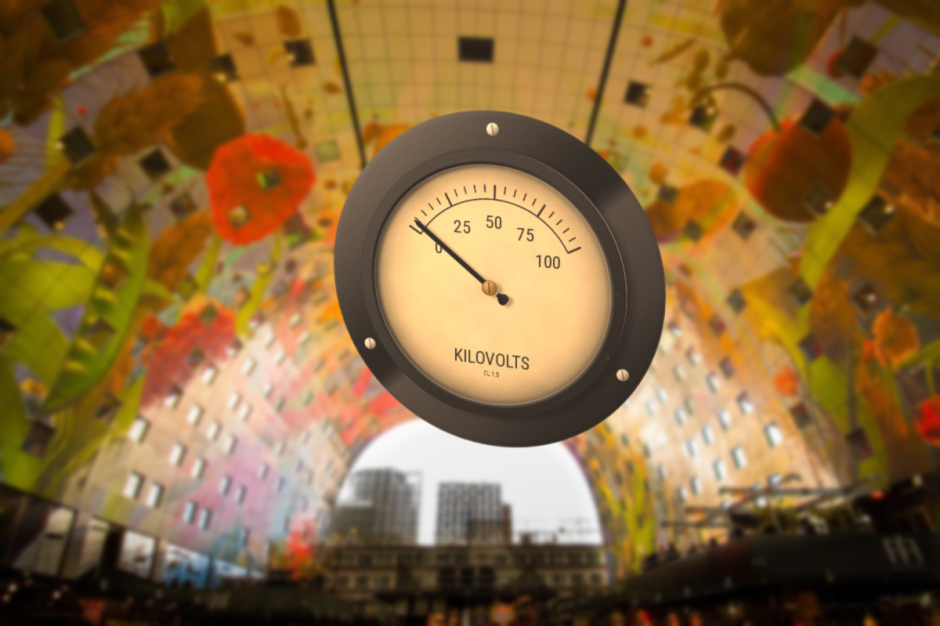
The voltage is {"value": 5, "unit": "kV"}
